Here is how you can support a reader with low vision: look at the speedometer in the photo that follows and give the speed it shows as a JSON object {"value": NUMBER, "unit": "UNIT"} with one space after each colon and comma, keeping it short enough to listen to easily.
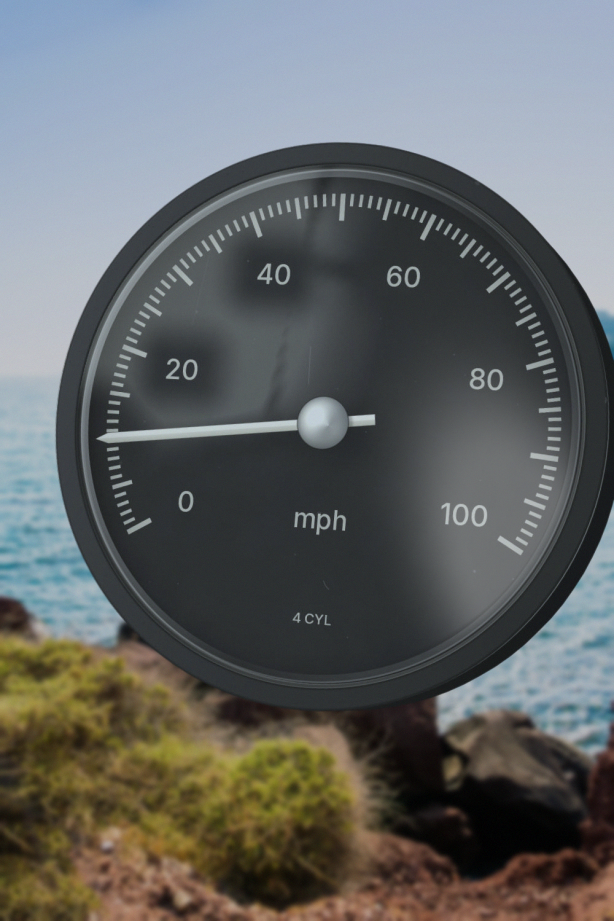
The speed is {"value": 10, "unit": "mph"}
